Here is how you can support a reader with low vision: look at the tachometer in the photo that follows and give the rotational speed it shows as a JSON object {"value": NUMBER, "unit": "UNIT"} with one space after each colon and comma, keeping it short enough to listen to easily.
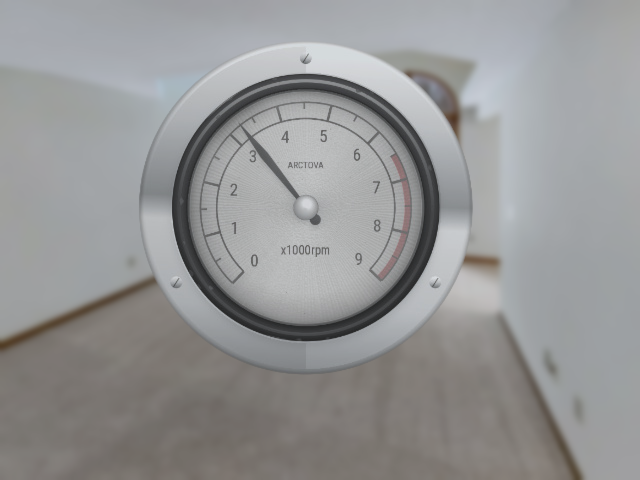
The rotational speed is {"value": 3250, "unit": "rpm"}
